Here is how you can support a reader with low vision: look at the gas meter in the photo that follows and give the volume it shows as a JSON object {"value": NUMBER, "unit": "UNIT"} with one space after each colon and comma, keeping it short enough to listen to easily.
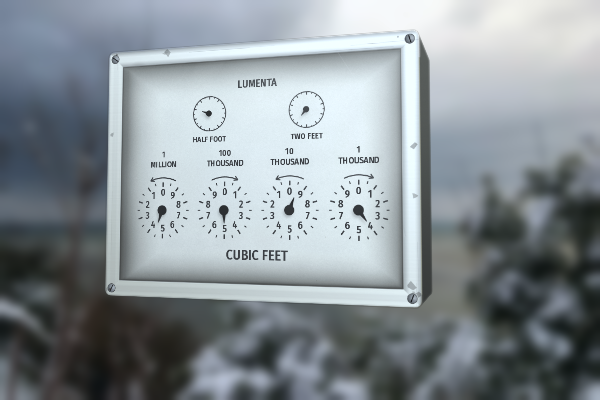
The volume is {"value": 449400, "unit": "ft³"}
